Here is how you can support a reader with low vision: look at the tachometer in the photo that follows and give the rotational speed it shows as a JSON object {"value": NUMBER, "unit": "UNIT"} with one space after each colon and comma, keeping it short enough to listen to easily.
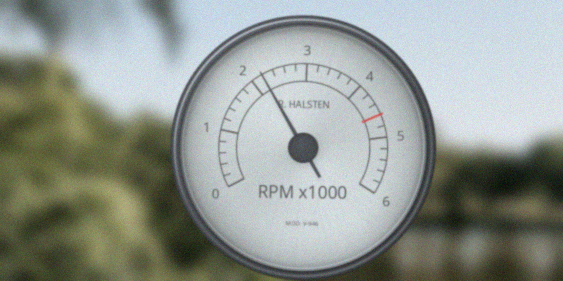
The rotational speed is {"value": 2200, "unit": "rpm"}
